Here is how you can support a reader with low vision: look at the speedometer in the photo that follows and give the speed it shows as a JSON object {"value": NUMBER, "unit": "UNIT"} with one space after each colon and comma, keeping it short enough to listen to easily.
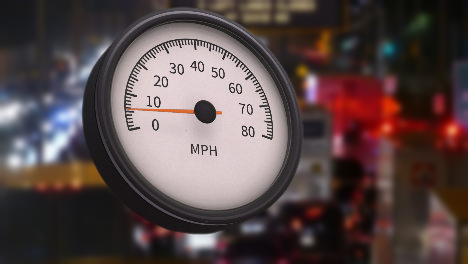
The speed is {"value": 5, "unit": "mph"}
